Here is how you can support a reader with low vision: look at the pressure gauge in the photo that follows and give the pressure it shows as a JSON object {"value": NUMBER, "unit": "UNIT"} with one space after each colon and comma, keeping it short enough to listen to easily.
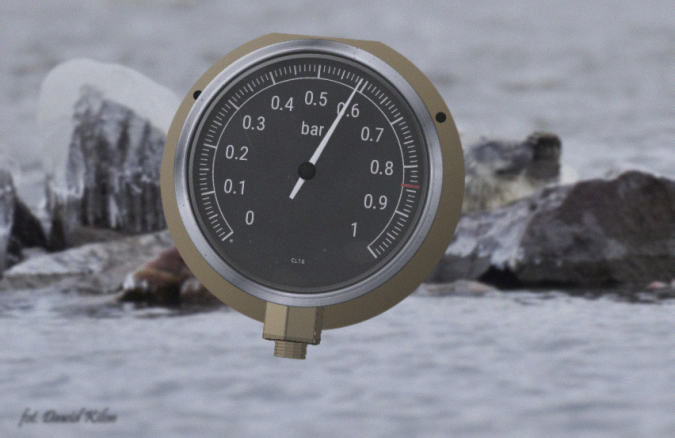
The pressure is {"value": 0.59, "unit": "bar"}
